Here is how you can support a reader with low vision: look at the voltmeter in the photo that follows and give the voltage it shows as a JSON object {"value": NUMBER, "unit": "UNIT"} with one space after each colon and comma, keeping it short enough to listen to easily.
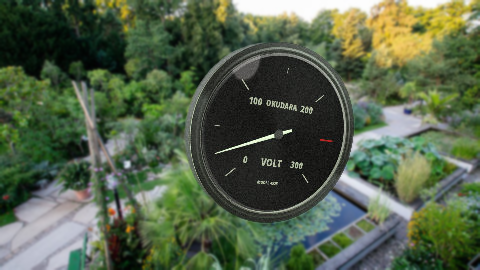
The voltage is {"value": 25, "unit": "V"}
